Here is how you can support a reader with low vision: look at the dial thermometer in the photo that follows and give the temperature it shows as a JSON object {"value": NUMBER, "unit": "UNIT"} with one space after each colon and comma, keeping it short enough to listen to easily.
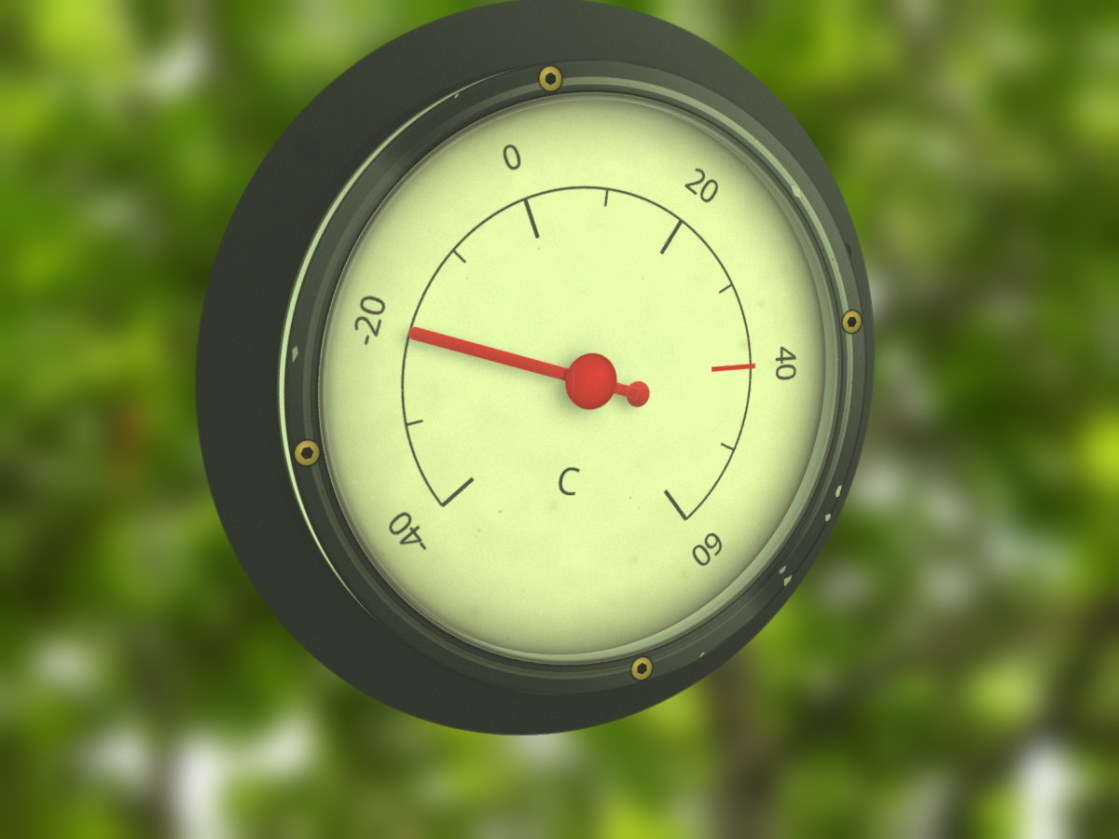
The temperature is {"value": -20, "unit": "°C"}
